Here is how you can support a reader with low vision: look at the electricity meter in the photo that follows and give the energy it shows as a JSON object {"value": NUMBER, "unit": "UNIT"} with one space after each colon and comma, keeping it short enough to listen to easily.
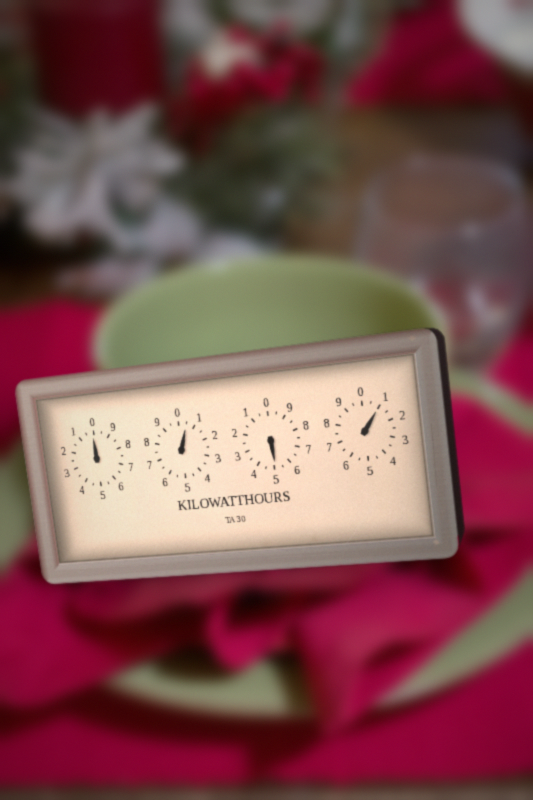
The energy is {"value": 51, "unit": "kWh"}
